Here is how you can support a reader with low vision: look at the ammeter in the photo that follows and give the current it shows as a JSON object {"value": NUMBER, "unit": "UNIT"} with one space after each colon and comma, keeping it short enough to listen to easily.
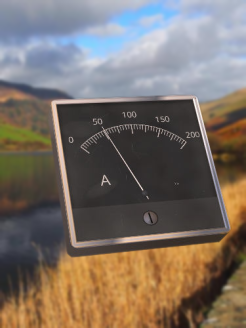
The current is {"value": 50, "unit": "A"}
